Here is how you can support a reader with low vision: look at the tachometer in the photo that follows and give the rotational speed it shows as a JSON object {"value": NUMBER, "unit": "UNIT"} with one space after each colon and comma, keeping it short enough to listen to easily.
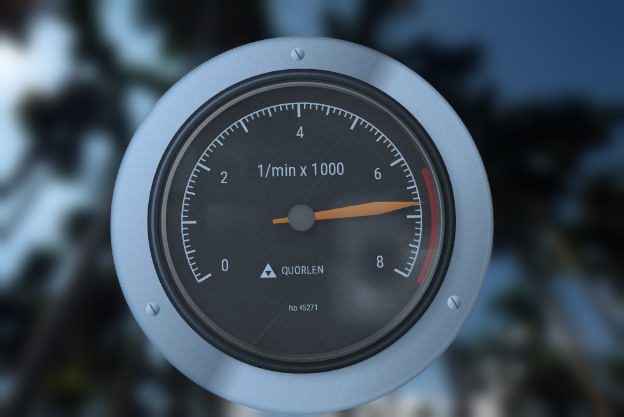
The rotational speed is {"value": 6800, "unit": "rpm"}
